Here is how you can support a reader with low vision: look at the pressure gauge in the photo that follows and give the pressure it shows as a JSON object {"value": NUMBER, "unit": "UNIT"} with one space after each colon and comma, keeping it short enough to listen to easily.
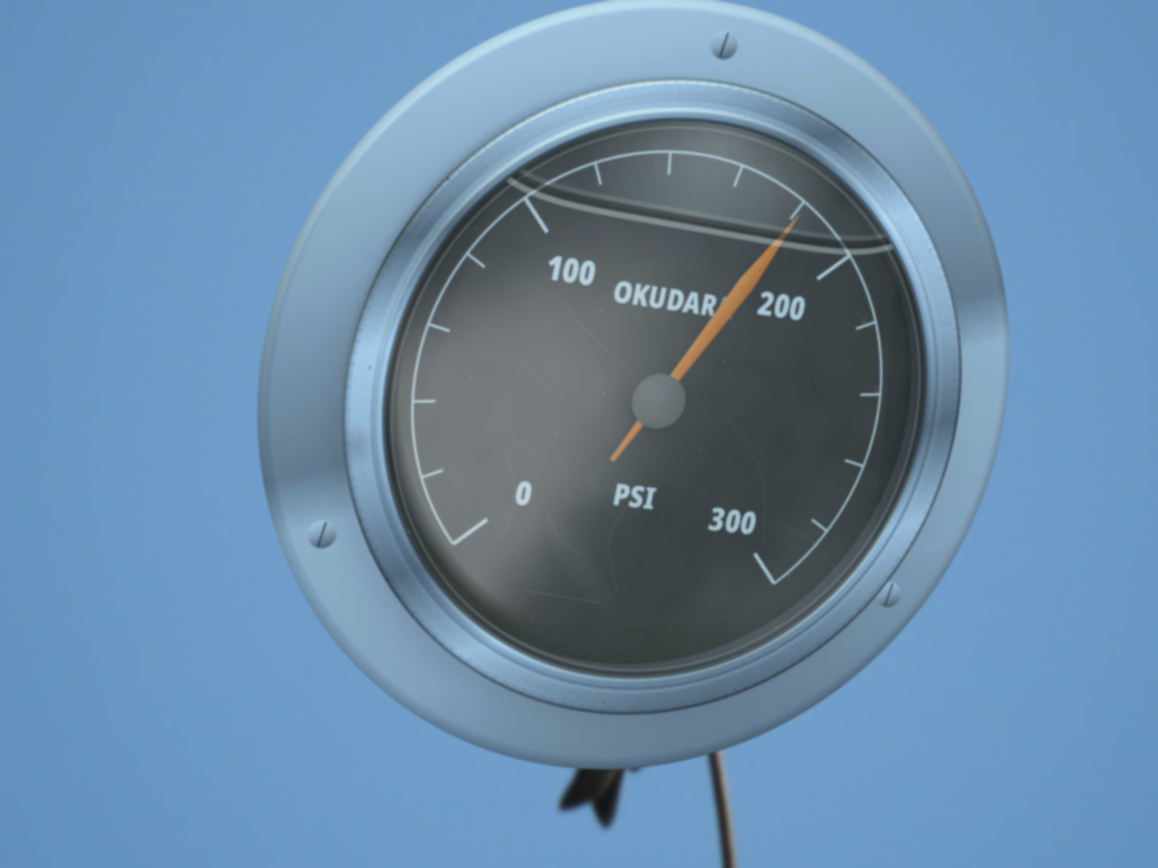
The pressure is {"value": 180, "unit": "psi"}
